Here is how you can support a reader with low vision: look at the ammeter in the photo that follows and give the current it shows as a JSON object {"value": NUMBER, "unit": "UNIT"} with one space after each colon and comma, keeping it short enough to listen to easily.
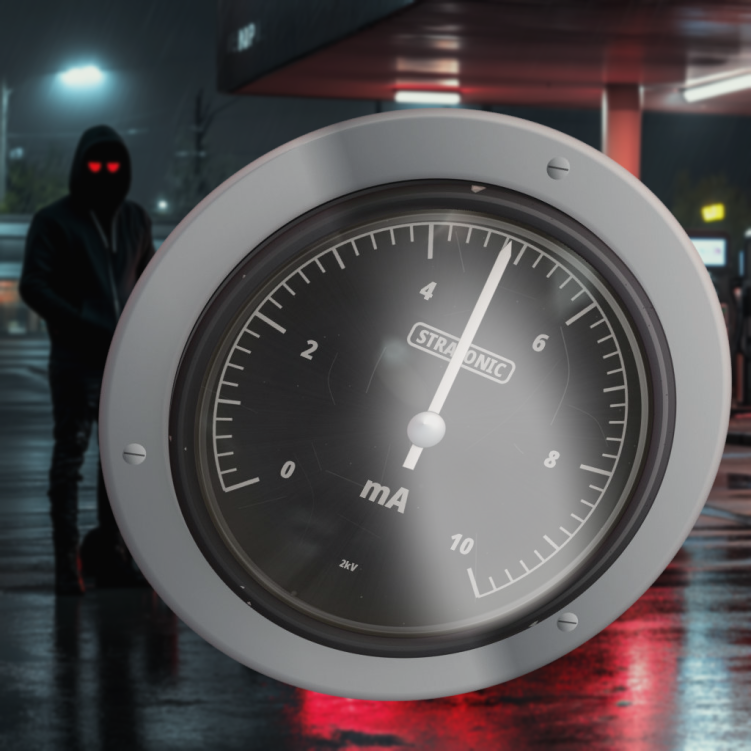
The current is {"value": 4.8, "unit": "mA"}
